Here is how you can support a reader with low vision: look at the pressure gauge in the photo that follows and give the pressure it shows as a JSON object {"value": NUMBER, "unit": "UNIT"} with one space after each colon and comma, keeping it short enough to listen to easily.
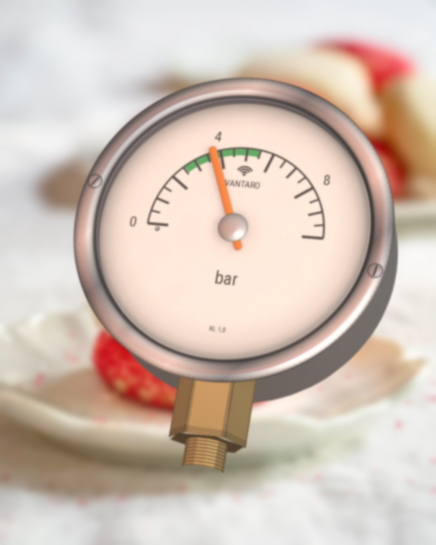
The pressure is {"value": 3.75, "unit": "bar"}
